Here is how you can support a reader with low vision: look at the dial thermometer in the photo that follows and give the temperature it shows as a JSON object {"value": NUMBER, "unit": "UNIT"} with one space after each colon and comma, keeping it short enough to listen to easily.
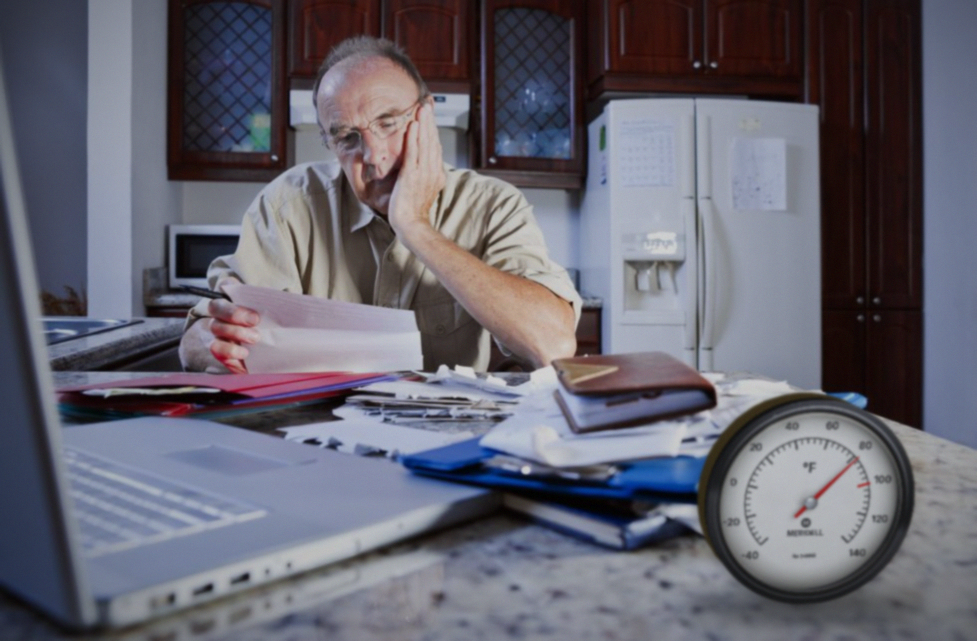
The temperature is {"value": 80, "unit": "°F"}
